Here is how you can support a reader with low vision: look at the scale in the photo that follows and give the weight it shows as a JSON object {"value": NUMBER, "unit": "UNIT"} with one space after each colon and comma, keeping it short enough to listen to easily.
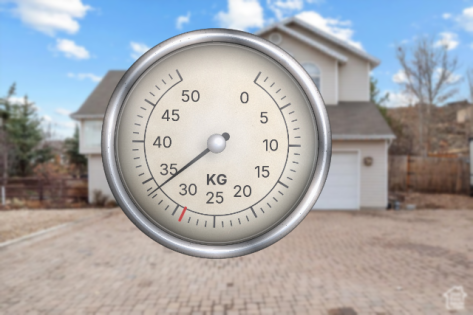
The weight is {"value": 33.5, "unit": "kg"}
